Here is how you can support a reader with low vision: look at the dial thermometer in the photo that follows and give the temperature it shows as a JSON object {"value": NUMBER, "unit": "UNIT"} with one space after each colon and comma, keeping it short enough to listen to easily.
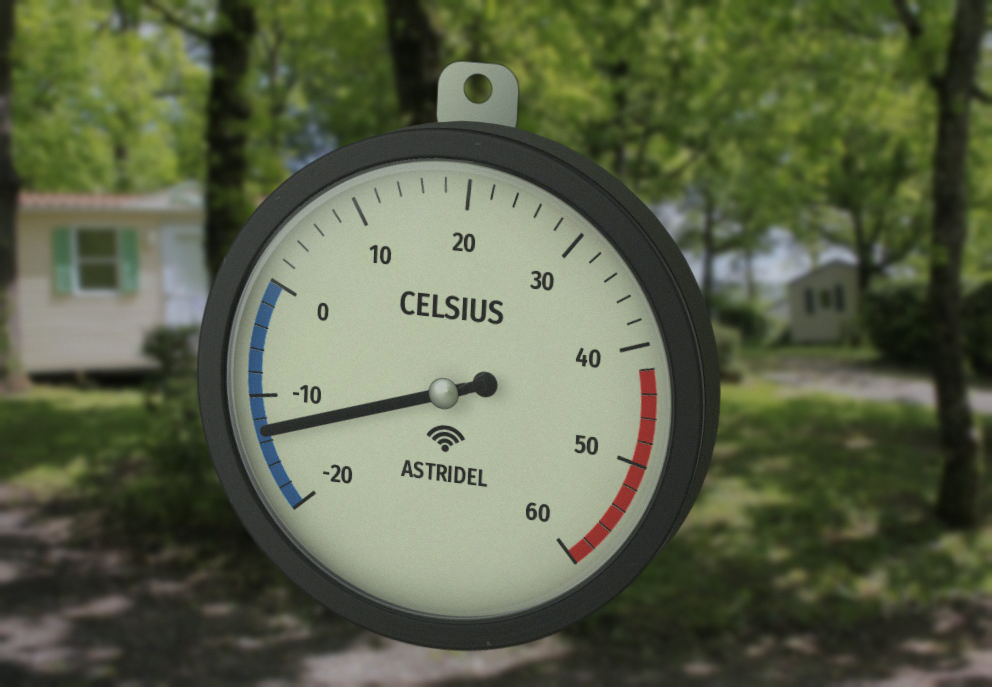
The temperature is {"value": -13, "unit": "°C"}
